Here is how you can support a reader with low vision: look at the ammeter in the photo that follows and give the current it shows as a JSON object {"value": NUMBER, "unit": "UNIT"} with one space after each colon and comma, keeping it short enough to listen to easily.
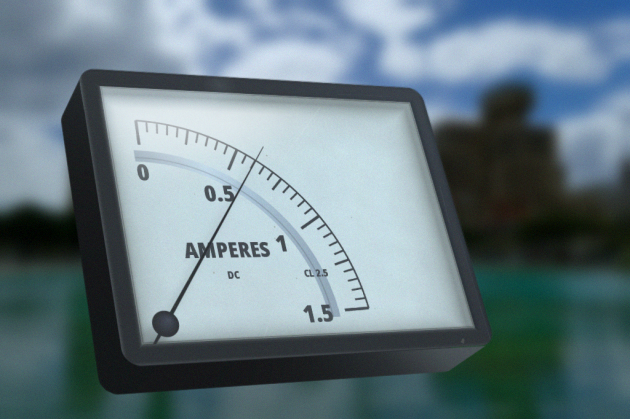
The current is {"value": 0.6, "unit": "A"}
